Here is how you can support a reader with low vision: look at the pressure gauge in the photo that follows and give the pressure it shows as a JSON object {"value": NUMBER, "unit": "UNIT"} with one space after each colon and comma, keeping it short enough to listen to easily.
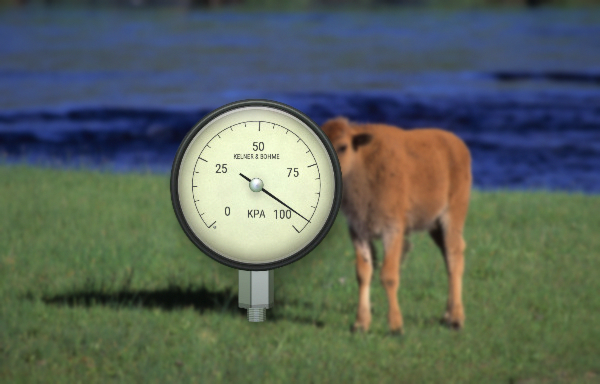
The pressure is {"value": 95, "unit": "kPa"}
